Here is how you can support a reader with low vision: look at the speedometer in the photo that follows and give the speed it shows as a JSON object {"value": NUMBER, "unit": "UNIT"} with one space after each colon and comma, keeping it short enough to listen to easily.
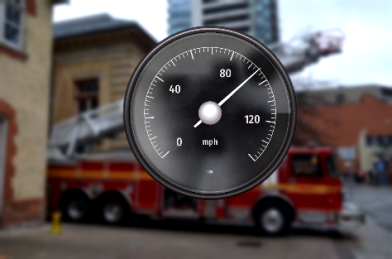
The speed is {"value": 94, "unit": "mph"}
